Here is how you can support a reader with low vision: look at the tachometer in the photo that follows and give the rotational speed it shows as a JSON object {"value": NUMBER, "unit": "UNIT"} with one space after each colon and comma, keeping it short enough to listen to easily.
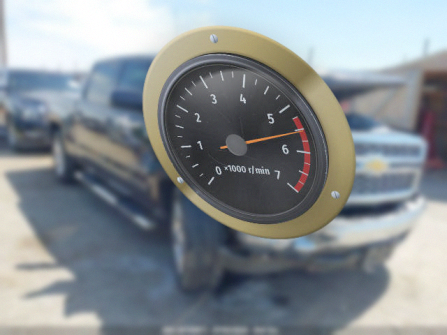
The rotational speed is {"value": 5500, "unit": "rpm"}
